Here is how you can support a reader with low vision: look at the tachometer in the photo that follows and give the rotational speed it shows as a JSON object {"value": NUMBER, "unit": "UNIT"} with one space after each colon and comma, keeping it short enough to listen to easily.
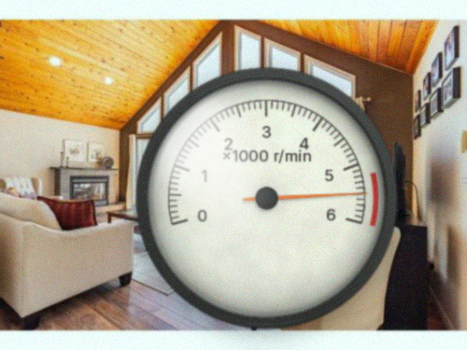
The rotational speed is {"value": 5500, "unit": "rpm"}
